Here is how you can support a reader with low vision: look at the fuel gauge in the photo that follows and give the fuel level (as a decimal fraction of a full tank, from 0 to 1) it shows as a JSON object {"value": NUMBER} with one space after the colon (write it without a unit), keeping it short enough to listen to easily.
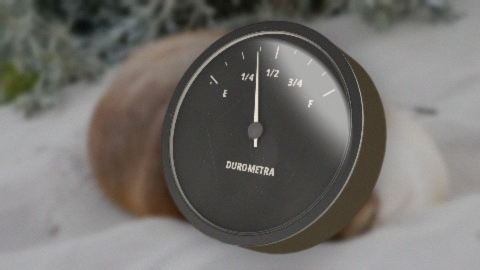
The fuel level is {"value": 0.375}
